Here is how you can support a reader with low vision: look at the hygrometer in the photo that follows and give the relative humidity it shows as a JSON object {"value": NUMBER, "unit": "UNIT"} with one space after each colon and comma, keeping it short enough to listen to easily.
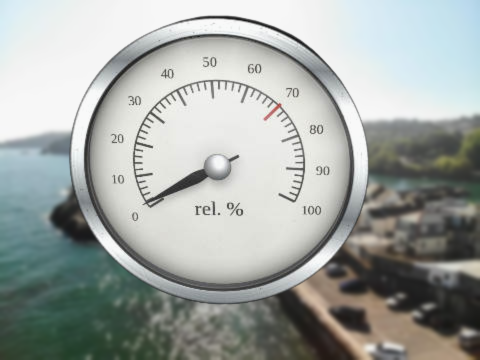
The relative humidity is {"value": 2, "unit": "%"}
